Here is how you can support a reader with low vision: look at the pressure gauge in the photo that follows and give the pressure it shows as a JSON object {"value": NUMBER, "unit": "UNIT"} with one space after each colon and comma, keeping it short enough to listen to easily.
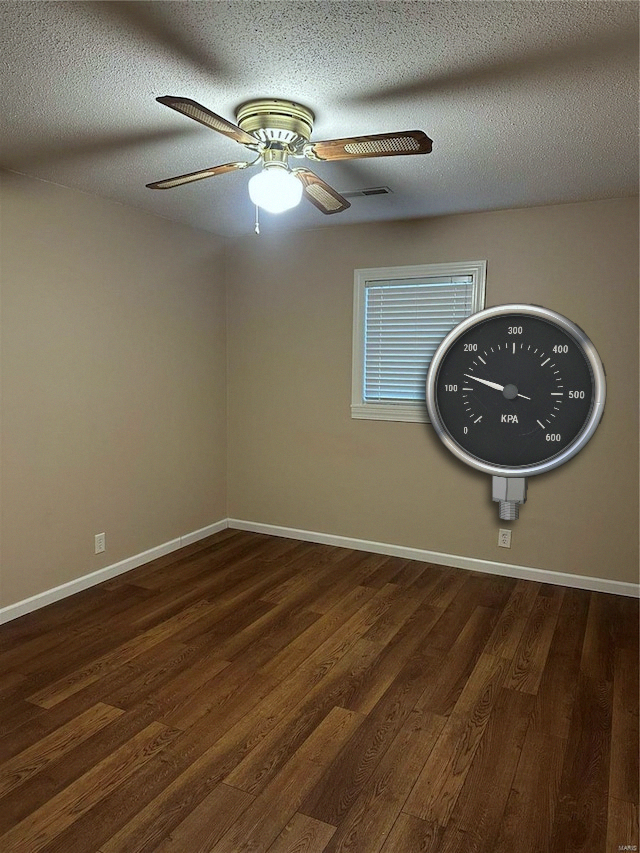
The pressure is {"value": 140, "unit": "kPa"}
